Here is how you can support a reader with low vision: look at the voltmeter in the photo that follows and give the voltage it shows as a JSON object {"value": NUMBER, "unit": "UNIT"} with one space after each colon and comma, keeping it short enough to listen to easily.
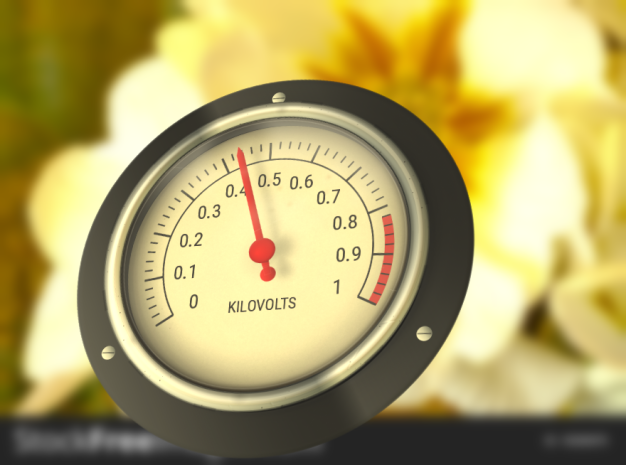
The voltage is {"value": 0.44, "unit": "kV"}
